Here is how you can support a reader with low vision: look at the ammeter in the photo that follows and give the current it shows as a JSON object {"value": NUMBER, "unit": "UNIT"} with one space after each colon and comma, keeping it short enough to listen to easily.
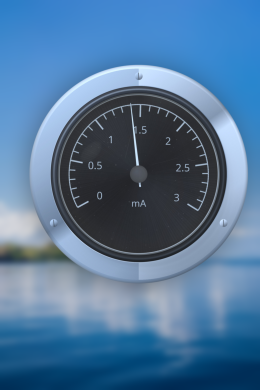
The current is {"value": 1.4, "unit": "mA"}
